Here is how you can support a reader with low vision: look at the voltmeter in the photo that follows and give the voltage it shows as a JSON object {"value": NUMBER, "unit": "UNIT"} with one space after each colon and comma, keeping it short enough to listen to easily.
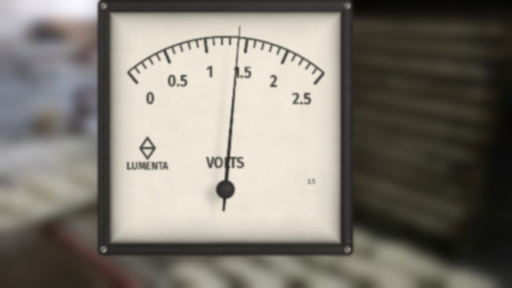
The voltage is {"value": 1.4, "unit": "V"}
